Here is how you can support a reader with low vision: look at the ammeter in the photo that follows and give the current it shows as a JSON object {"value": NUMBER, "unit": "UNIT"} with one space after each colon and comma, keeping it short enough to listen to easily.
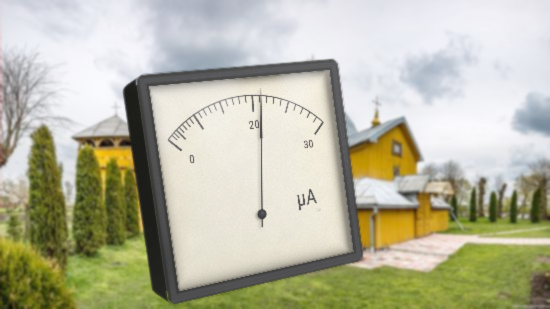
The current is {"value": 21, "unit": "µA"}
